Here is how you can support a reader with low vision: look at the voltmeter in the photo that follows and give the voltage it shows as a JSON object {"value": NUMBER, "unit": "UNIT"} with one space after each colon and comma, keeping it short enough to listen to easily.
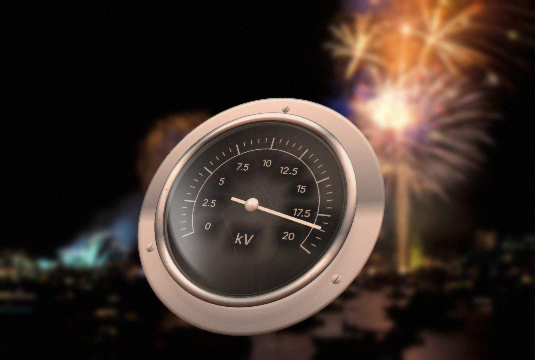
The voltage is {"value": 18.5, "unit": "kV"}
